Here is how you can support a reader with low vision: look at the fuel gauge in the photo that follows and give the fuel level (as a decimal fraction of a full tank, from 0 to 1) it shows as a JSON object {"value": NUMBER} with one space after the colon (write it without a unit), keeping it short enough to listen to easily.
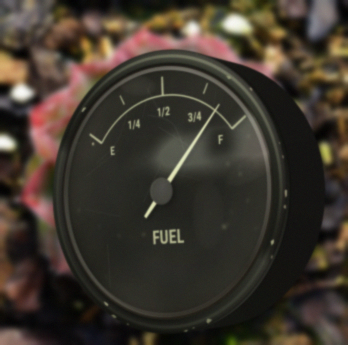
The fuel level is {"value": 0.875}
